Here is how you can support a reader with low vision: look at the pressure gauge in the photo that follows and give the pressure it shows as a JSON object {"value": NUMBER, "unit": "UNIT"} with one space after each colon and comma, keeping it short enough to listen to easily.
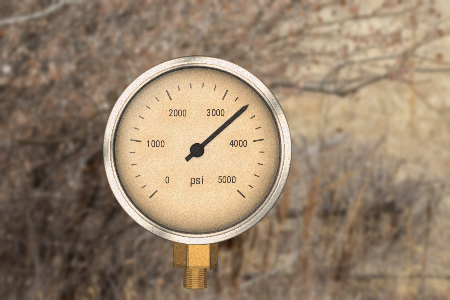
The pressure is {"value": 3400, "unit": "psi"}
